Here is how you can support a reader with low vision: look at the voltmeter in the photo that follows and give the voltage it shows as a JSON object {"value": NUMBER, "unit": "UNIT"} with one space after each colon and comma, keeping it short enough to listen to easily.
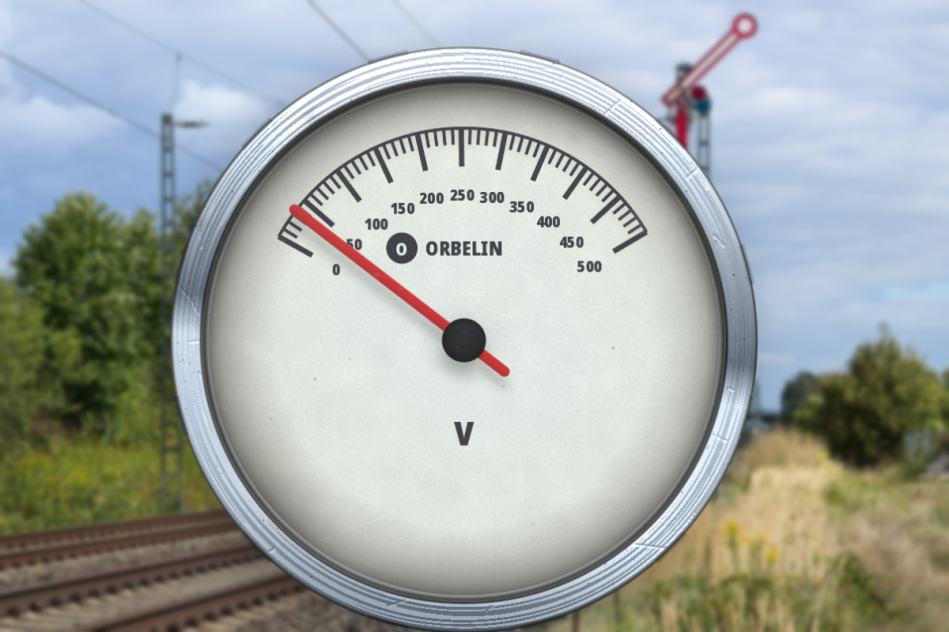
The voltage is {"value": 35, "unit": "V"}
